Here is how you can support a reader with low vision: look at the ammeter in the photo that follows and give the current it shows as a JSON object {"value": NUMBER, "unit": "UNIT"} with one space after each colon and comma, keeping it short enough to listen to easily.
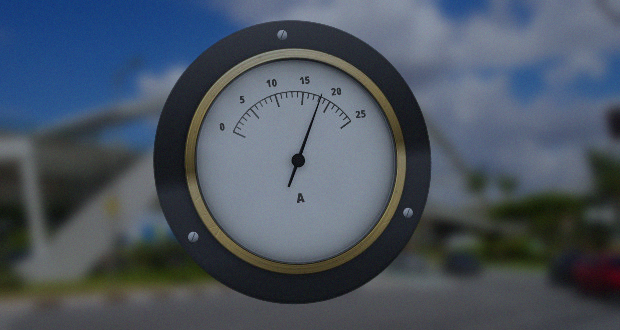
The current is {"value": 18, "unit": "A"}
